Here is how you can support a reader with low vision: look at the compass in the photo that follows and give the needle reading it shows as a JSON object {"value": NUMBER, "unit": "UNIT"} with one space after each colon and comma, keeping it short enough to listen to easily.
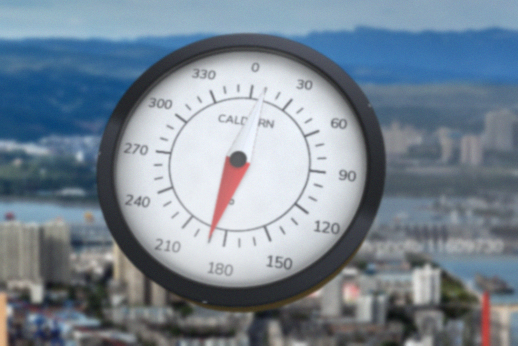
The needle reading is {"value": 190, "unit": "°"}
